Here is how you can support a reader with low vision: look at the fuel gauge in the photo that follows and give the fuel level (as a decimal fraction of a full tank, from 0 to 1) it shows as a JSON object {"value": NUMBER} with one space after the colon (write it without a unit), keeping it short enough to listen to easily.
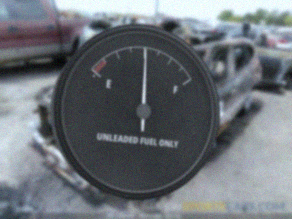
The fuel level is {"value": 0.5}
